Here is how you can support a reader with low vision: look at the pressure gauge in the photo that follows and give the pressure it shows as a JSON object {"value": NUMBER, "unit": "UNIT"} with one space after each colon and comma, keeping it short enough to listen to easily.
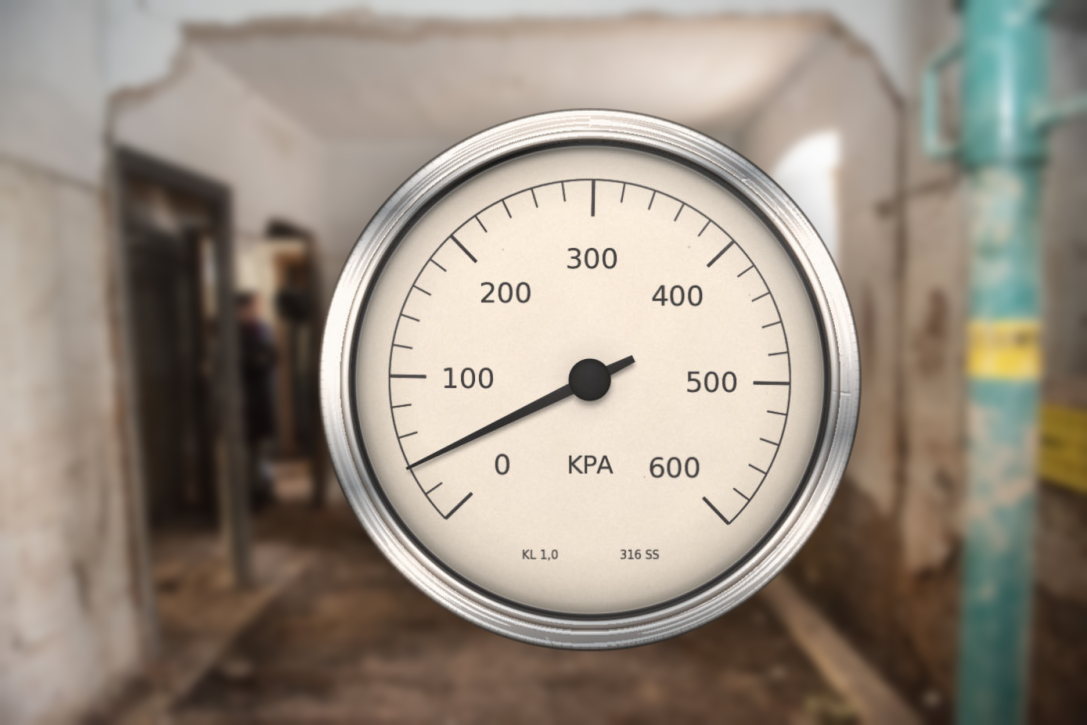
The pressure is {"value": 40, "unit": "kPa"}
